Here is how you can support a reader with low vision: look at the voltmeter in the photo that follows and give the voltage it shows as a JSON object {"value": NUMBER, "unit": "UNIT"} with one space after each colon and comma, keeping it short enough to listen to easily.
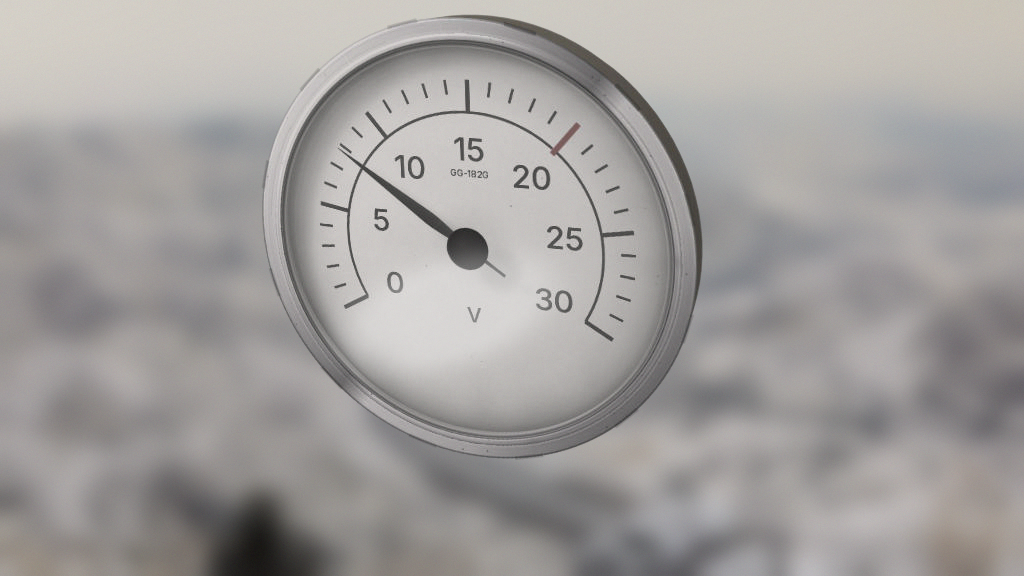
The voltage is {"value": 8, "unit": "V"}
